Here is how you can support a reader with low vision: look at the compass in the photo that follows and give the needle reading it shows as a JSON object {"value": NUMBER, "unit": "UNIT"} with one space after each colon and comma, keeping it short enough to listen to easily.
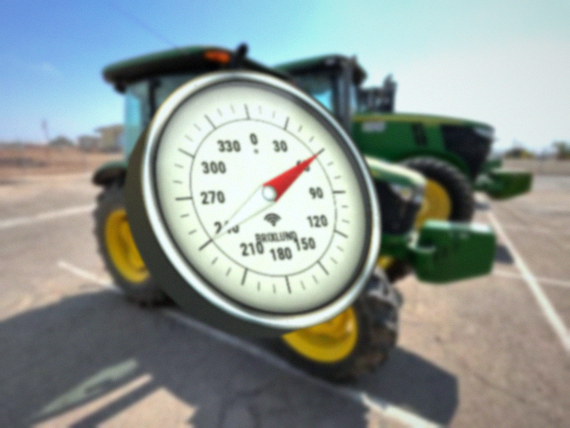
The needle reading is {"value": 60, "unit": "°"}
